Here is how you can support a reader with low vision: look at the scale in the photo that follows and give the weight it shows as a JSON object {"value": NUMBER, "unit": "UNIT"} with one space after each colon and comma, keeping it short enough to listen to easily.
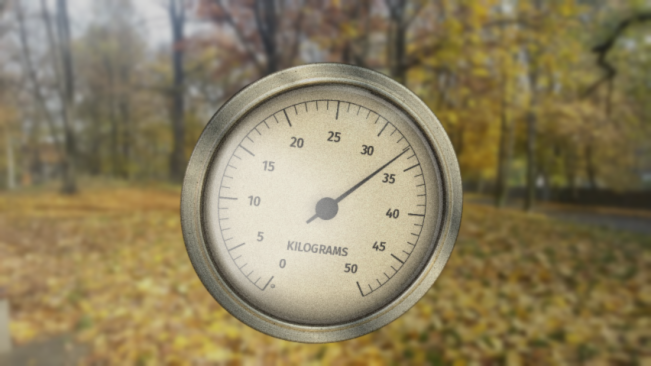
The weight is {"value": 33, "unit": "kg"}
